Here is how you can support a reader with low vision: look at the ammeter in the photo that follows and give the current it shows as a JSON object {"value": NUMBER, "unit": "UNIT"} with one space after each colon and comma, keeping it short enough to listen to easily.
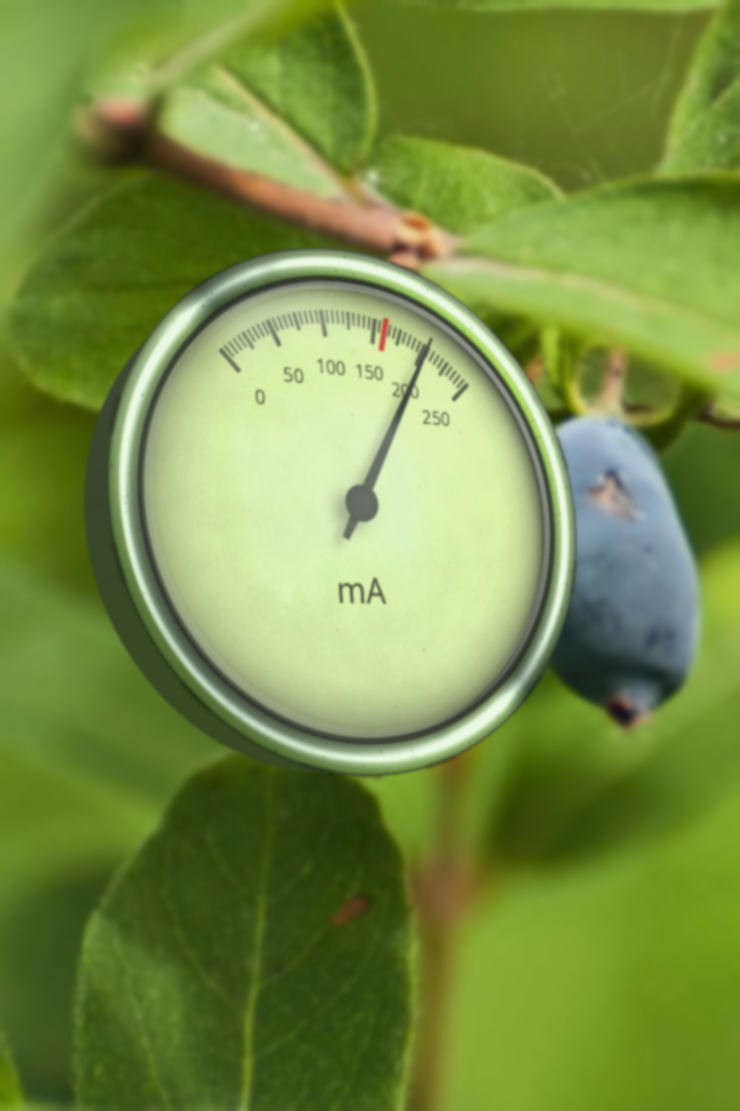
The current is {"value": 200, "unit": "mA"}
